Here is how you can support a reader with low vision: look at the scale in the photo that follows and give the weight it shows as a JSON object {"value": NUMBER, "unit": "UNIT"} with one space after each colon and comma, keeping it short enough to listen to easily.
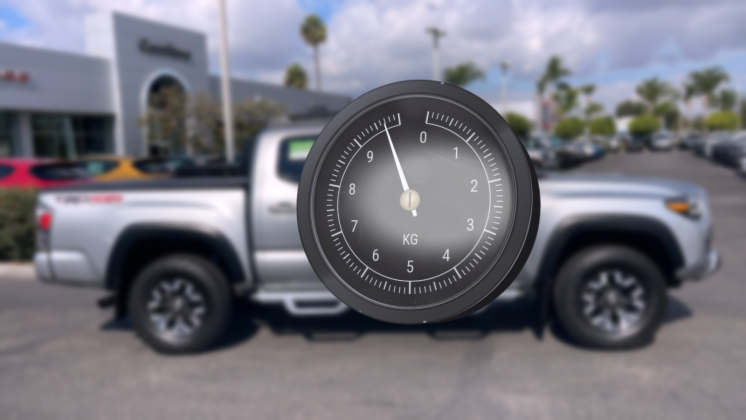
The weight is {"value": 9.7, "unit": "kg"}
